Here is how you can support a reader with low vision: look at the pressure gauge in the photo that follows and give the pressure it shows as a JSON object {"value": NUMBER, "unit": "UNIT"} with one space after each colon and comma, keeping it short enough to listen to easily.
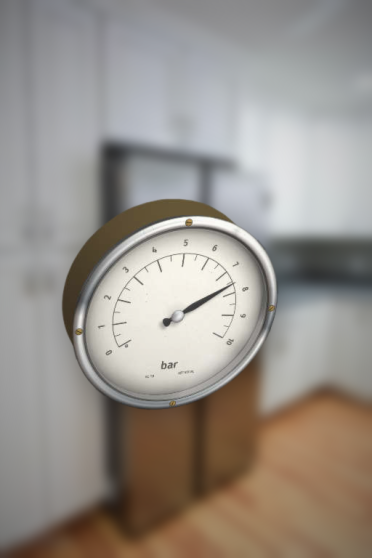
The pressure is {"value": 7.5, "unit": "bar"}
